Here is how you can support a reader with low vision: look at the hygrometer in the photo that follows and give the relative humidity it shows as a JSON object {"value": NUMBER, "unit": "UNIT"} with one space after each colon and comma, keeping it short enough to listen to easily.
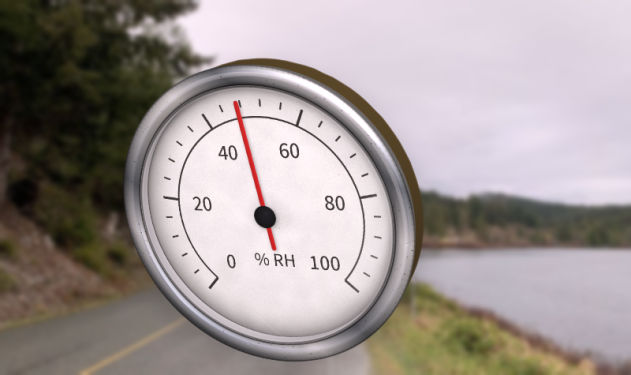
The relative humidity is {"value": 48, "unit": "%"}
